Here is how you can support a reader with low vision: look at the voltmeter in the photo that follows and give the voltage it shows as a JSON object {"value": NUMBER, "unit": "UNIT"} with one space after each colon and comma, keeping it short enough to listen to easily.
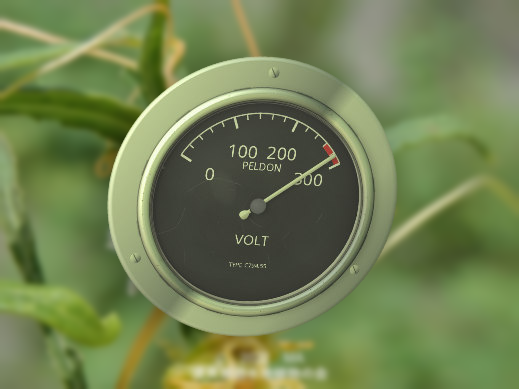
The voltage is {"value": 280, "unit": "V"}
